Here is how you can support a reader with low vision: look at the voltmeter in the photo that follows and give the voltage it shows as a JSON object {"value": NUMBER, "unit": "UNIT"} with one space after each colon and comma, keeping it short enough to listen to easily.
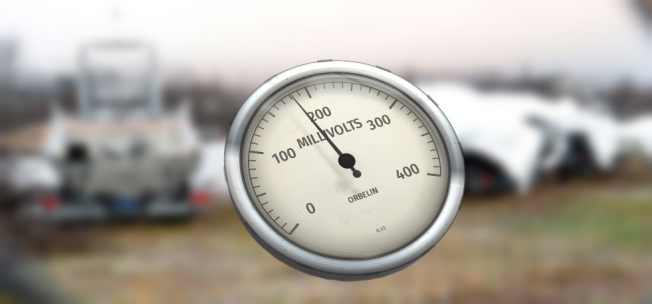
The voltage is {"value": 180, "unit": "mV"}
